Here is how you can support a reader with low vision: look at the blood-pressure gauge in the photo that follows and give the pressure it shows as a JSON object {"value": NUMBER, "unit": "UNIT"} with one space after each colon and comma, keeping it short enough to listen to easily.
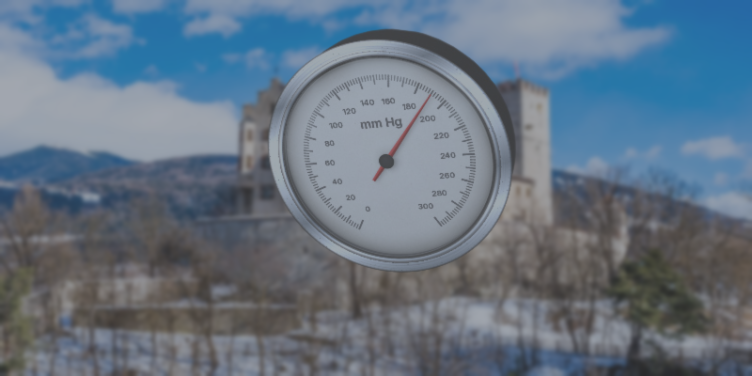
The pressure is {"value": 190, "unit": "mmHg"}
